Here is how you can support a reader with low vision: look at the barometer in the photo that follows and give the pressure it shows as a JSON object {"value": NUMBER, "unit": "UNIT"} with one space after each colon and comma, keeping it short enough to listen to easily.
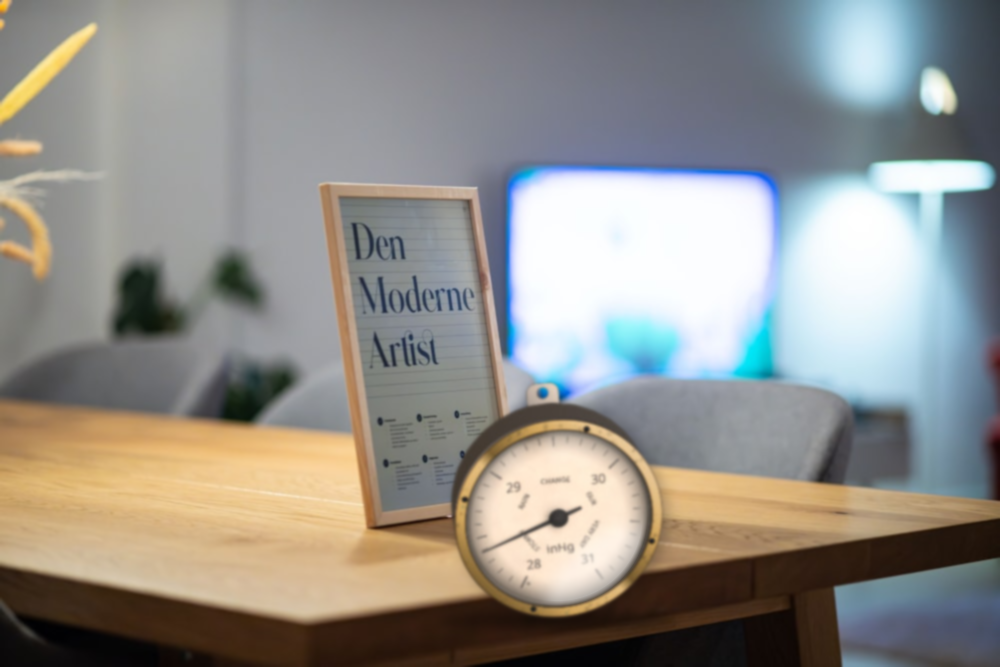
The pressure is {"value": 28.4, "unit": "inHg"}
